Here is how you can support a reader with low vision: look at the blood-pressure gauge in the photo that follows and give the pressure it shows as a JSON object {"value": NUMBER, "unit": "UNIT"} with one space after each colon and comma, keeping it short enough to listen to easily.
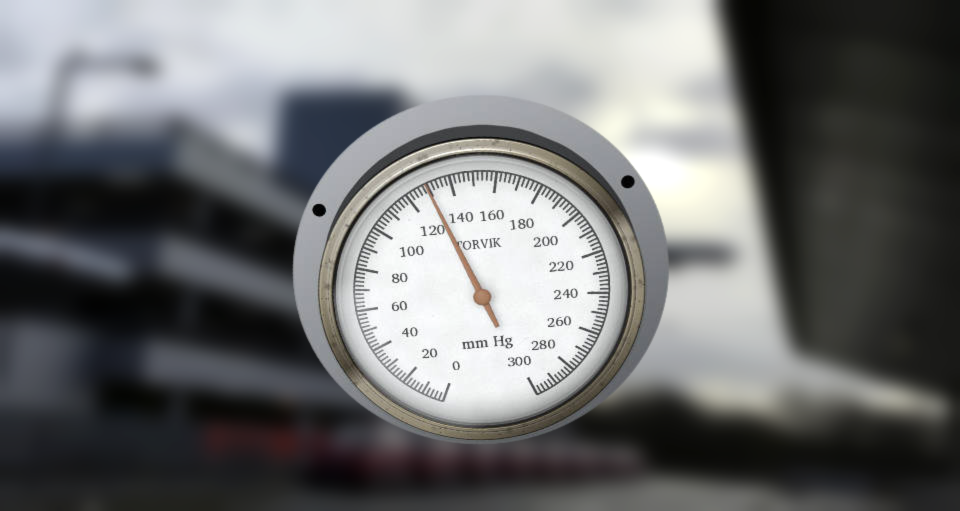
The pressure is {"value": 130, "unit": "mmHg"}
